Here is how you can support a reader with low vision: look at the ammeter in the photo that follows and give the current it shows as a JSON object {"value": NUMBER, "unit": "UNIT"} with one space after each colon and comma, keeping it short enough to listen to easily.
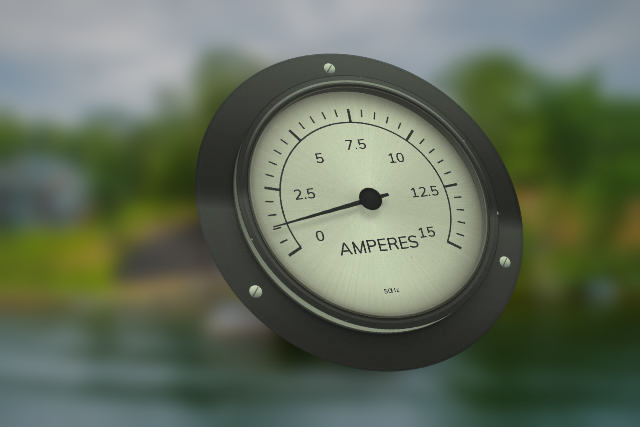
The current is {"value": 1, "unit": "A"}
